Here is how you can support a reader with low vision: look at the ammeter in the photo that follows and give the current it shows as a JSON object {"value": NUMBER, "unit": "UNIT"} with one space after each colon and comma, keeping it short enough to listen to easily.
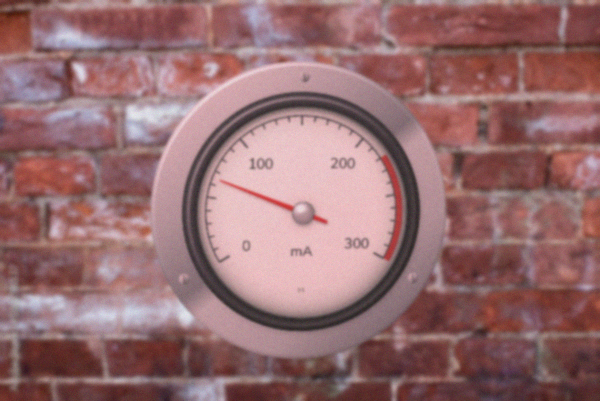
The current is {"value": 65, "unit": "mA"}
